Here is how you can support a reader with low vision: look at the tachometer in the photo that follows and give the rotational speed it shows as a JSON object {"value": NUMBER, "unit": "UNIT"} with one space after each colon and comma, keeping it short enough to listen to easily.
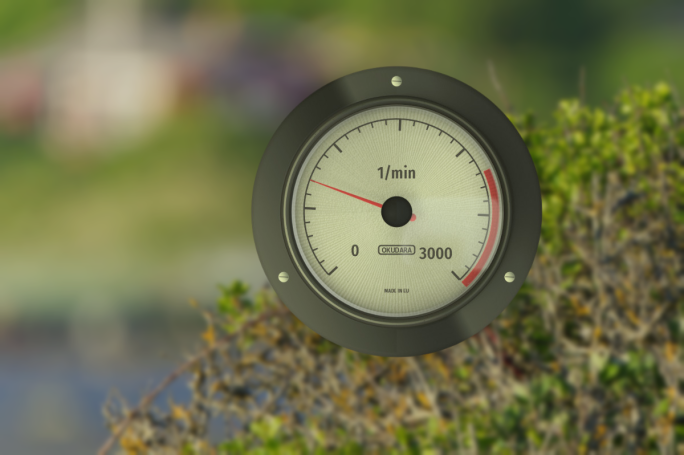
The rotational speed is {"value": 700, "unit": "rpm"}
